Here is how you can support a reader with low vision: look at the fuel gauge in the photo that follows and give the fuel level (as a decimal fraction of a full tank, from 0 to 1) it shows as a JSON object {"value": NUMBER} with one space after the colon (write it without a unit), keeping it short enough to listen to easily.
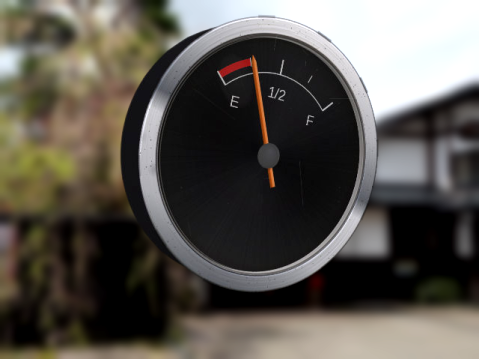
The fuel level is {"value": 0.25}
